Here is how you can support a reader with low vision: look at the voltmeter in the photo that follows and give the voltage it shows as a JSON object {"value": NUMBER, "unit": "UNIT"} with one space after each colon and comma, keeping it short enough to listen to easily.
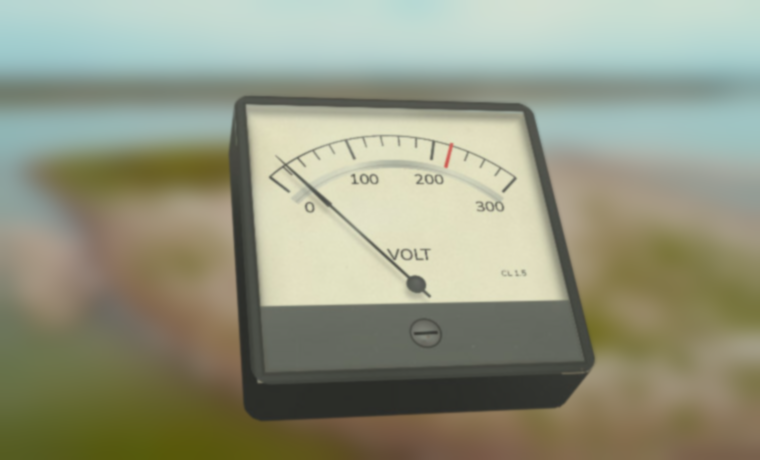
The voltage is {"value": 20, "unit": "V"}
